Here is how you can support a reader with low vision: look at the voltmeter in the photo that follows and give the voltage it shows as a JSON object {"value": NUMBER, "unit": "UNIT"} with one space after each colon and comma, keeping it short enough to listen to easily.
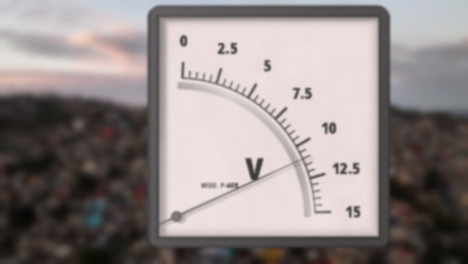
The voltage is {"value": 11, "unit": "V"}
